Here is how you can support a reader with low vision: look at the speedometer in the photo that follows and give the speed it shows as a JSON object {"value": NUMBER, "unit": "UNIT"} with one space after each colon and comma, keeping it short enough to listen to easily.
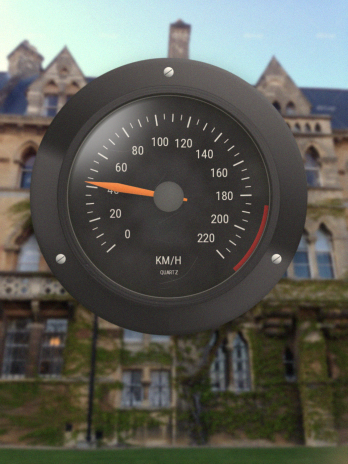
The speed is {"value": 42.5, "unit": "km/h"}
